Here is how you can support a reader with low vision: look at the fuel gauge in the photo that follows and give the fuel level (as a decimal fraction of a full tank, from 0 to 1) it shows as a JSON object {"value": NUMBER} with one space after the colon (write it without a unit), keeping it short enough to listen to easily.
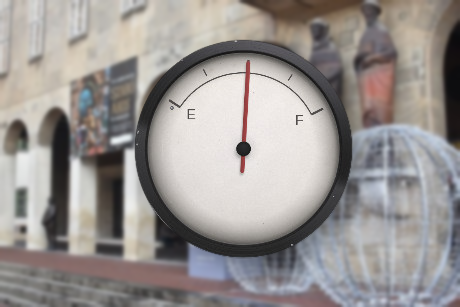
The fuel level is {"value": 0.5}
